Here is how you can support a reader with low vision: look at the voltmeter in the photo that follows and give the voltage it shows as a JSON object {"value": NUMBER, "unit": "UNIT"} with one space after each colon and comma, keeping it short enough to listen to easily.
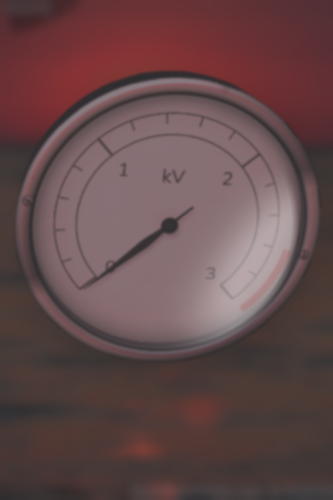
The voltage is {"value": 0, "unit": "kV"}
